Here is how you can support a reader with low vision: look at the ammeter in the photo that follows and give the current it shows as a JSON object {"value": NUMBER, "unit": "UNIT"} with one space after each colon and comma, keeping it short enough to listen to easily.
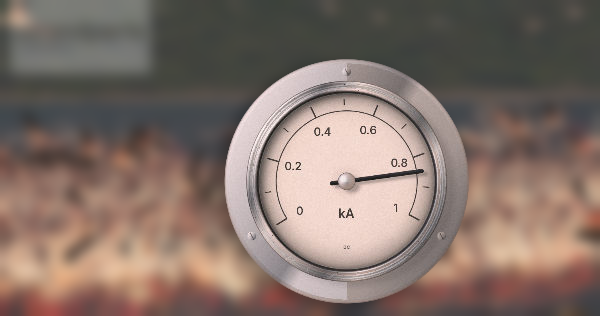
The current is {"value": 0.85, "unit": "kA"}
